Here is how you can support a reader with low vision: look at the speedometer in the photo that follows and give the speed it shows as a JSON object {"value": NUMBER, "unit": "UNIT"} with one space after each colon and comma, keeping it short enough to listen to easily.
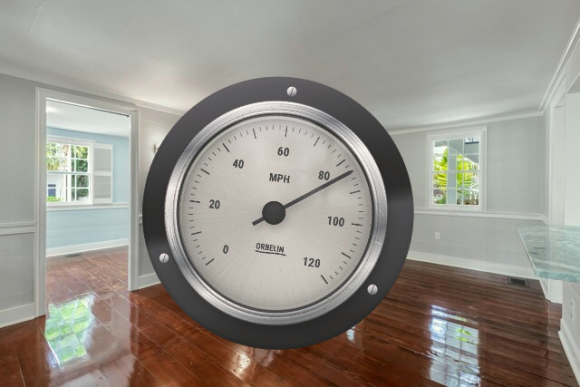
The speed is {"value": 84, "unit": "mph"}
